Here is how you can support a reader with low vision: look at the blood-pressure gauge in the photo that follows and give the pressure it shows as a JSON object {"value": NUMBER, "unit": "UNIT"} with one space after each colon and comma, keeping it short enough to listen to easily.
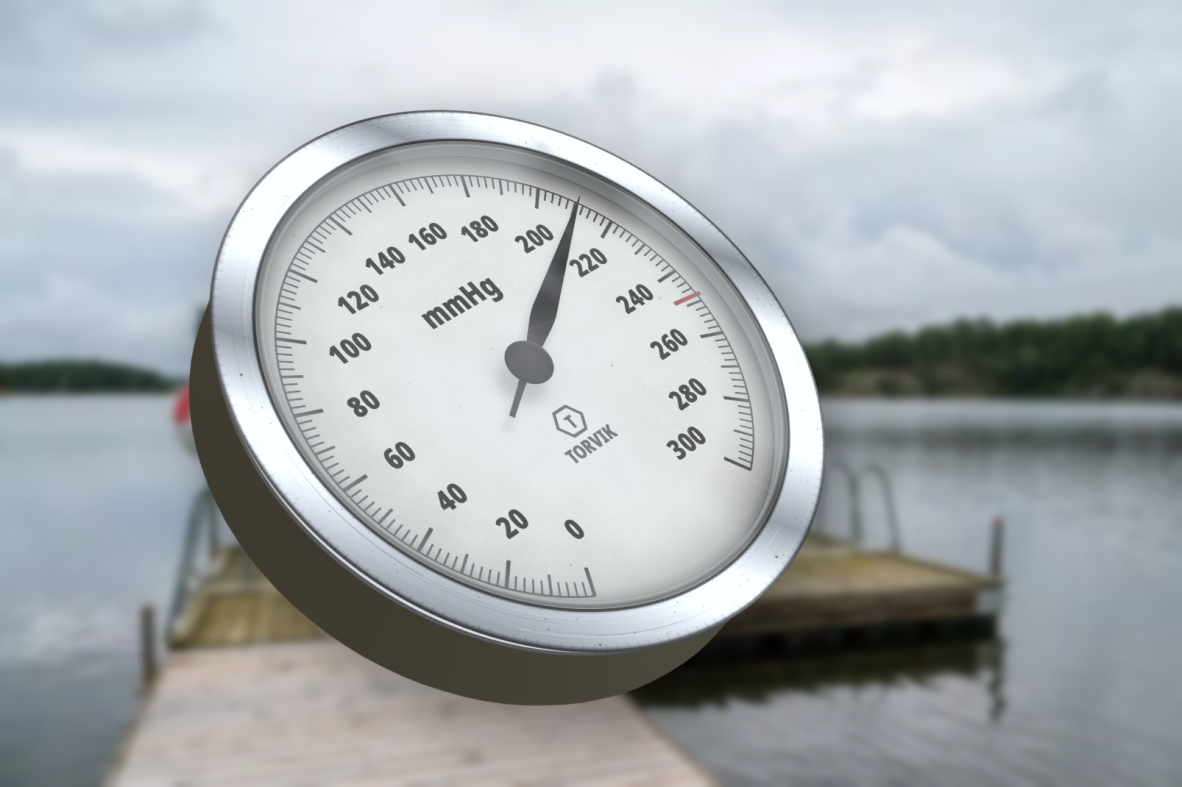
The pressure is {"value": 210, "unit": "mmHg"}
